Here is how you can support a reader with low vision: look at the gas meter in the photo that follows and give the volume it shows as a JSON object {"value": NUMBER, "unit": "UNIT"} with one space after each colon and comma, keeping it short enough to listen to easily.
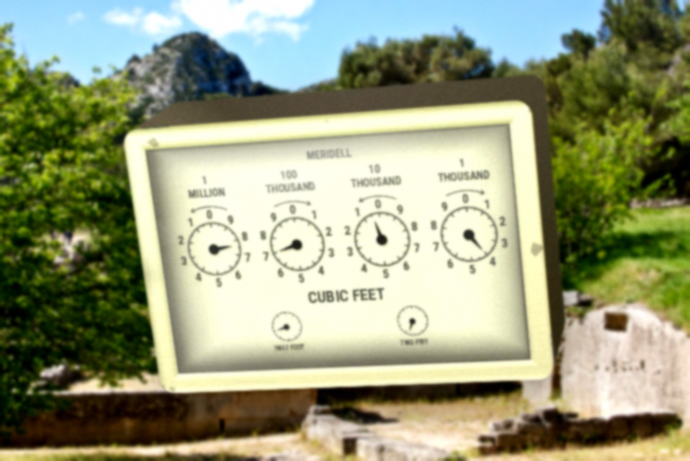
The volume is {"value": 770400, "unit": "ft³"}
